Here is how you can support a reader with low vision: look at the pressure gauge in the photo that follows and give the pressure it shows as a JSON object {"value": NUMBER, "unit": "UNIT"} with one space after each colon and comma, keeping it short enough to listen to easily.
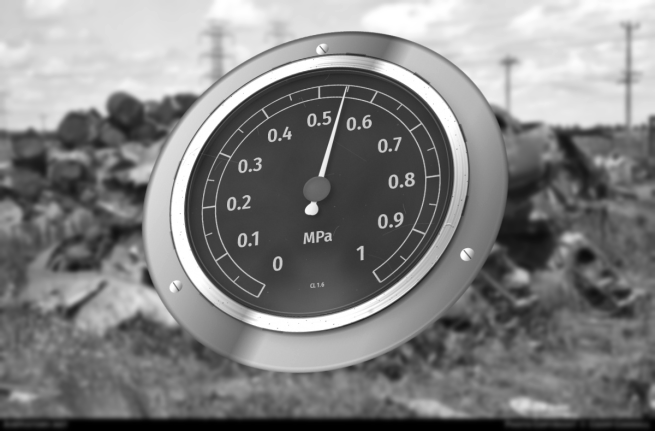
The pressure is {"value": 0.55, "unit": "MPa"}
